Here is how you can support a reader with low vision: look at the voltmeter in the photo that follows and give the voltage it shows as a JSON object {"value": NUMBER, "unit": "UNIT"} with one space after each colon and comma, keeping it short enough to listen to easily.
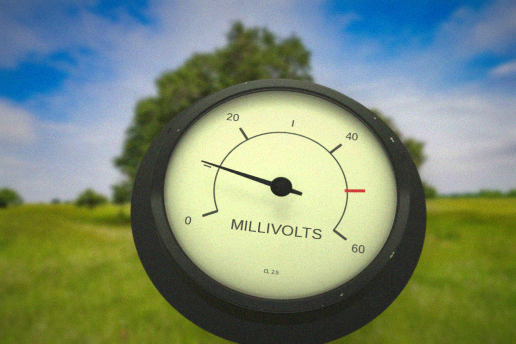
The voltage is {"value": 10, "unit": "mV"}
